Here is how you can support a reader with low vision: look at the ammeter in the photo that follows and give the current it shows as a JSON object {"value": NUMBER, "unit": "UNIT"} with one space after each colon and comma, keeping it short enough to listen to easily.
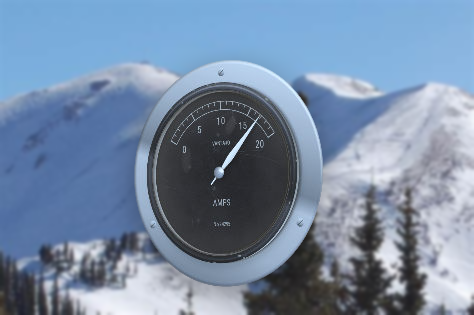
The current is {"value": 17, "unit": "A"}
